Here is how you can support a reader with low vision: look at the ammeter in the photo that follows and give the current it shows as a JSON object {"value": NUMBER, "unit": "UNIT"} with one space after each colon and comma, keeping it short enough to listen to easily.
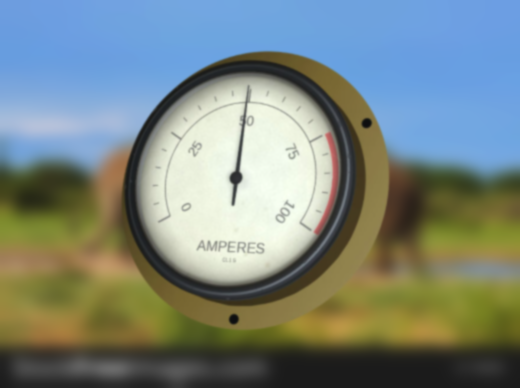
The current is {"value": 50, "unit": "A"}
